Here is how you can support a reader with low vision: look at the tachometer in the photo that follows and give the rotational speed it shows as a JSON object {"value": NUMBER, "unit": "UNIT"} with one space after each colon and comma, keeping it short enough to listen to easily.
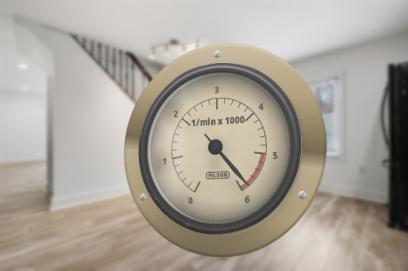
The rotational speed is {"value": 5800, "unit": "rpm"}
